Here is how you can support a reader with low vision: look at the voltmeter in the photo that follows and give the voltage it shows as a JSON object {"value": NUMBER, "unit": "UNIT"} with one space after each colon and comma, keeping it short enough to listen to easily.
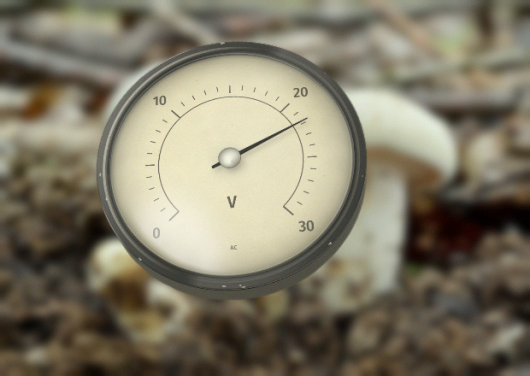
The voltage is {"value": 22, "unit": "V"}
